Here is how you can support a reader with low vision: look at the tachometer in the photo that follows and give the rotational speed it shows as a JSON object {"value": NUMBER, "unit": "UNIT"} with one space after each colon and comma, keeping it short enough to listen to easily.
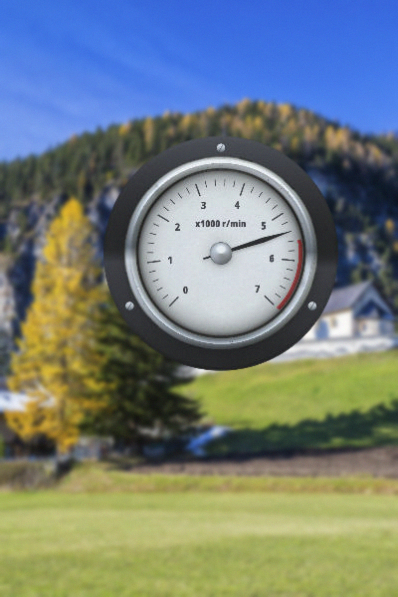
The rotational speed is {"value": 5400, "unit": "rpm"}
